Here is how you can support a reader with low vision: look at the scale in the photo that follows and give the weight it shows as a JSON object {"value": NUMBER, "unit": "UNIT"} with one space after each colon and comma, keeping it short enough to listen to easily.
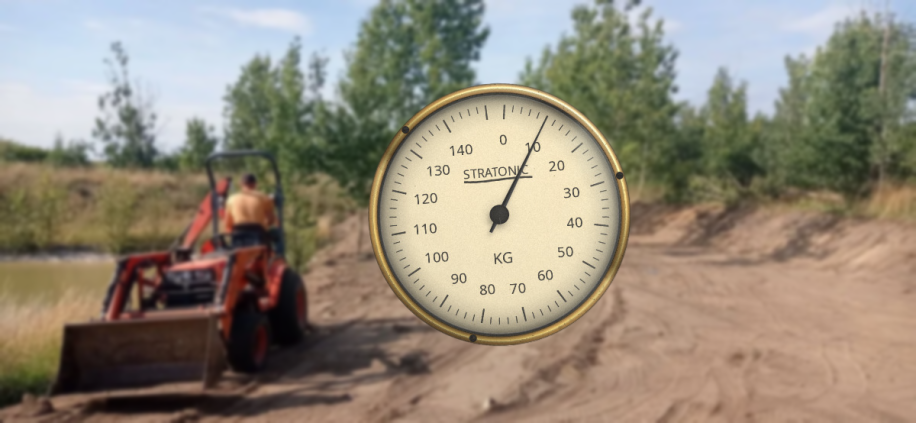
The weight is {"value": 10, "unit": "kg"}
